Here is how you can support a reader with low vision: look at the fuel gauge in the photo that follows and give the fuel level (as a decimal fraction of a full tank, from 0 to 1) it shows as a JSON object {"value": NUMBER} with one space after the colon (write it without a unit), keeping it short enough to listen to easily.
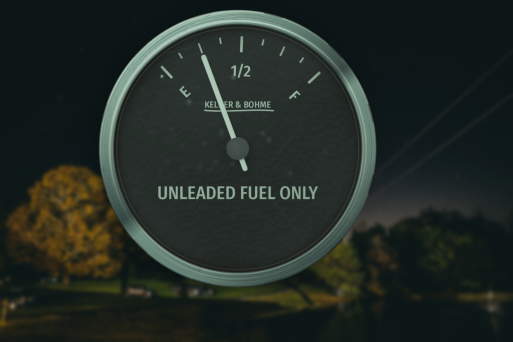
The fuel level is {"value": 0.25}
